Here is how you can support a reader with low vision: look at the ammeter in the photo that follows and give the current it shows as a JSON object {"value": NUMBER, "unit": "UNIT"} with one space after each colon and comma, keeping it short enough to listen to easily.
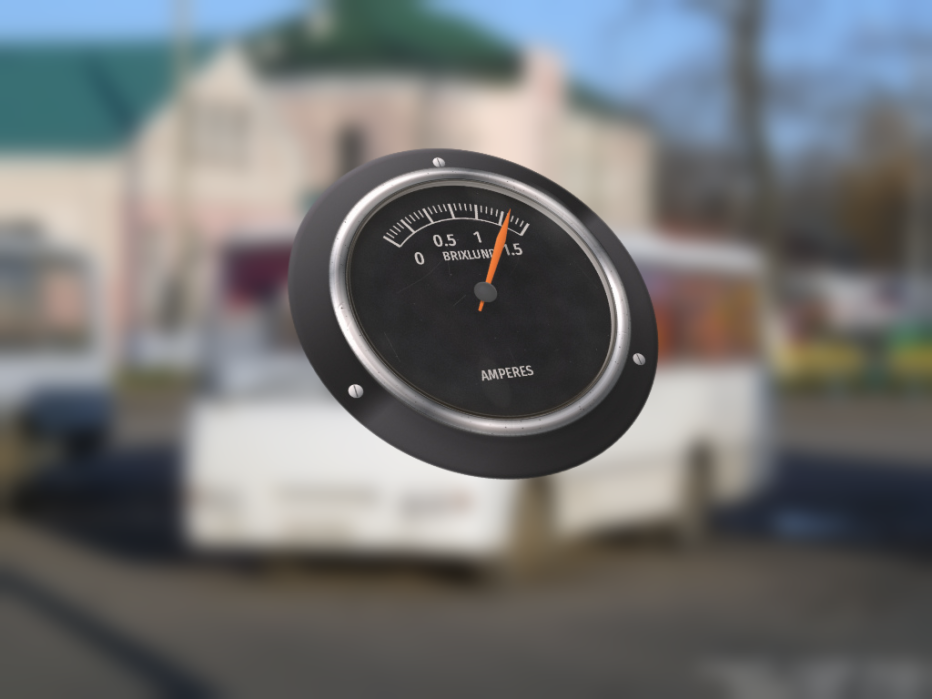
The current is {"value": 1.3, "unit": "A"}
